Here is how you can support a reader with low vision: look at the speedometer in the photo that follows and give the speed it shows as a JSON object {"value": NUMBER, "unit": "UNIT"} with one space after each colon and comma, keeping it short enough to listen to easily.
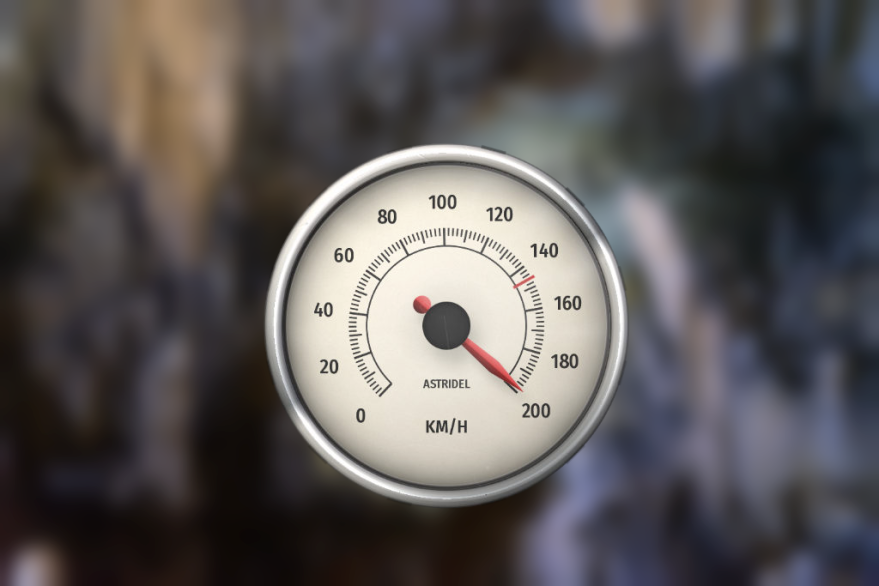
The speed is {"value": 198, "unit": "km/h"}
